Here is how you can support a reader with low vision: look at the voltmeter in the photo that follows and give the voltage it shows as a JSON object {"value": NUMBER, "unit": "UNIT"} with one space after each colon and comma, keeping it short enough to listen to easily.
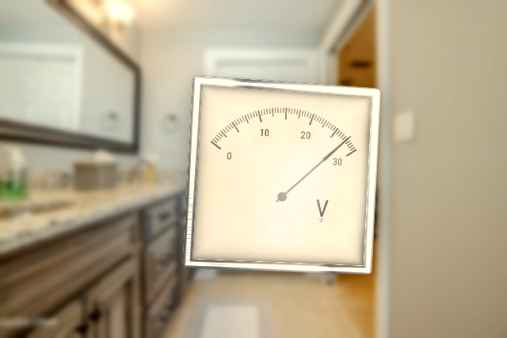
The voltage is {"value": 27.5, "unit": "V"}
